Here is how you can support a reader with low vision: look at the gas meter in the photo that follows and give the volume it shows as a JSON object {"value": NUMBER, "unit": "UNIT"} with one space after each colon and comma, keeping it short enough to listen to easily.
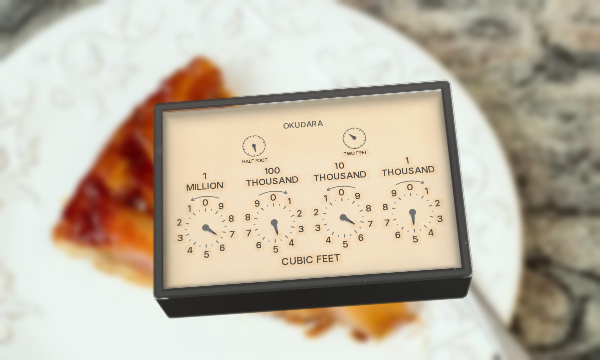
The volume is {"value": 646500, "unit": "ft³"}
